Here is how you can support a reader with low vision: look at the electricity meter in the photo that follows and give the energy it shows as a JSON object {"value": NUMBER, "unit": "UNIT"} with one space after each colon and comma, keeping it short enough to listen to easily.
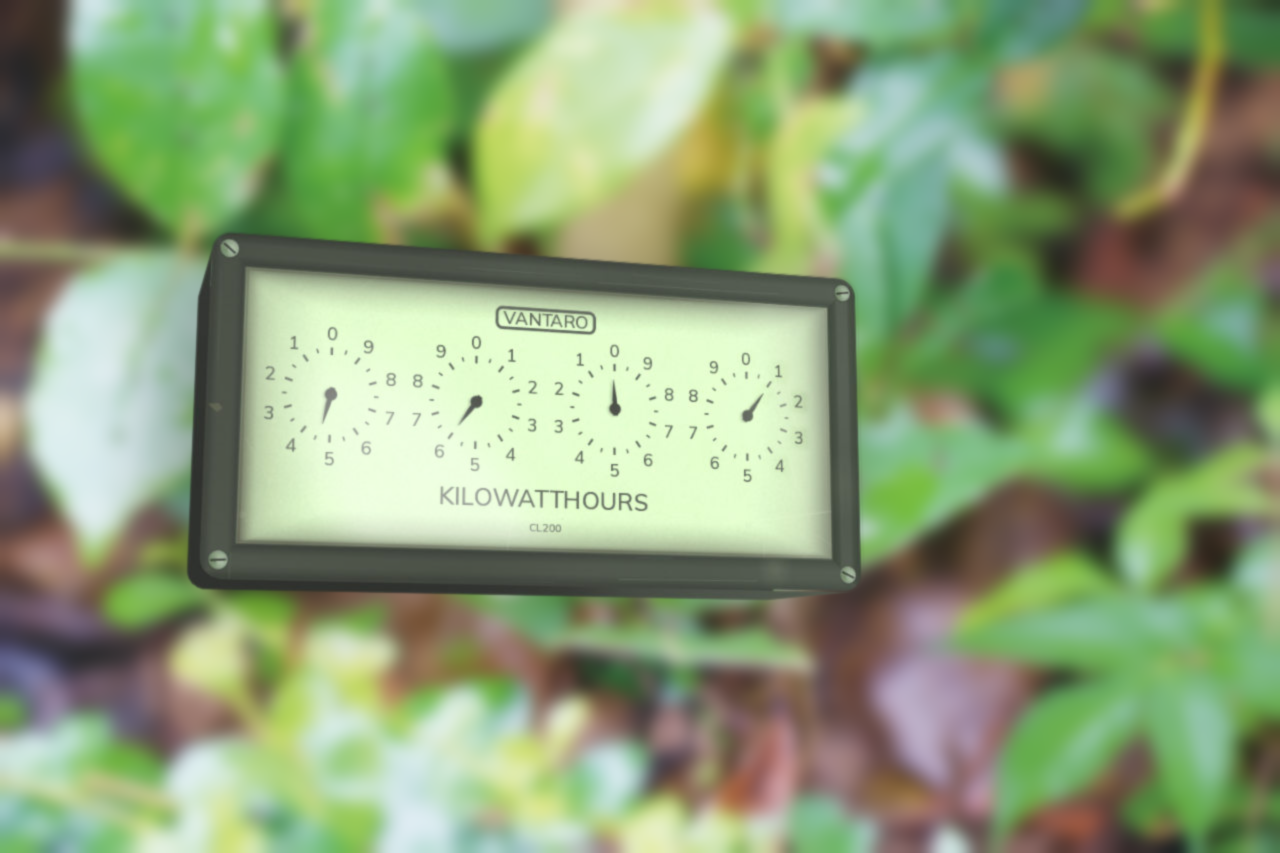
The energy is {"value": 4601, "unit": "kWh"}
